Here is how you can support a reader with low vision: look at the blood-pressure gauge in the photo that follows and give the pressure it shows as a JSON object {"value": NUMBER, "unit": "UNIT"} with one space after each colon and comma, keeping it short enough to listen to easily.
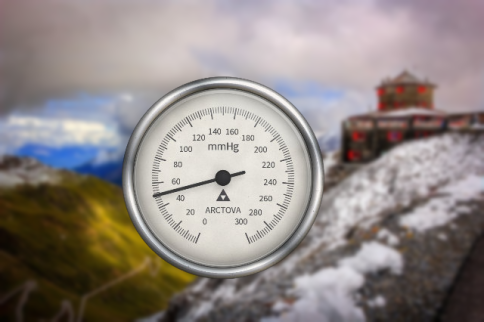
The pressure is {"value": 50, "unit": "mmHg"}
